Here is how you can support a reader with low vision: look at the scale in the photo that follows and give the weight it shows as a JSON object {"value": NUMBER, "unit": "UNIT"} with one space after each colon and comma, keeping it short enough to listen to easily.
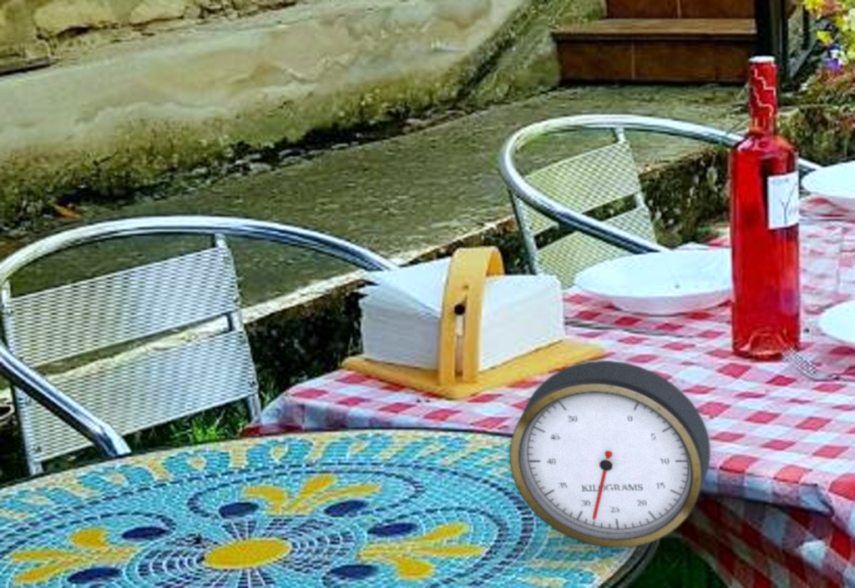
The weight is {"value": 28, "unit": "kg"}
